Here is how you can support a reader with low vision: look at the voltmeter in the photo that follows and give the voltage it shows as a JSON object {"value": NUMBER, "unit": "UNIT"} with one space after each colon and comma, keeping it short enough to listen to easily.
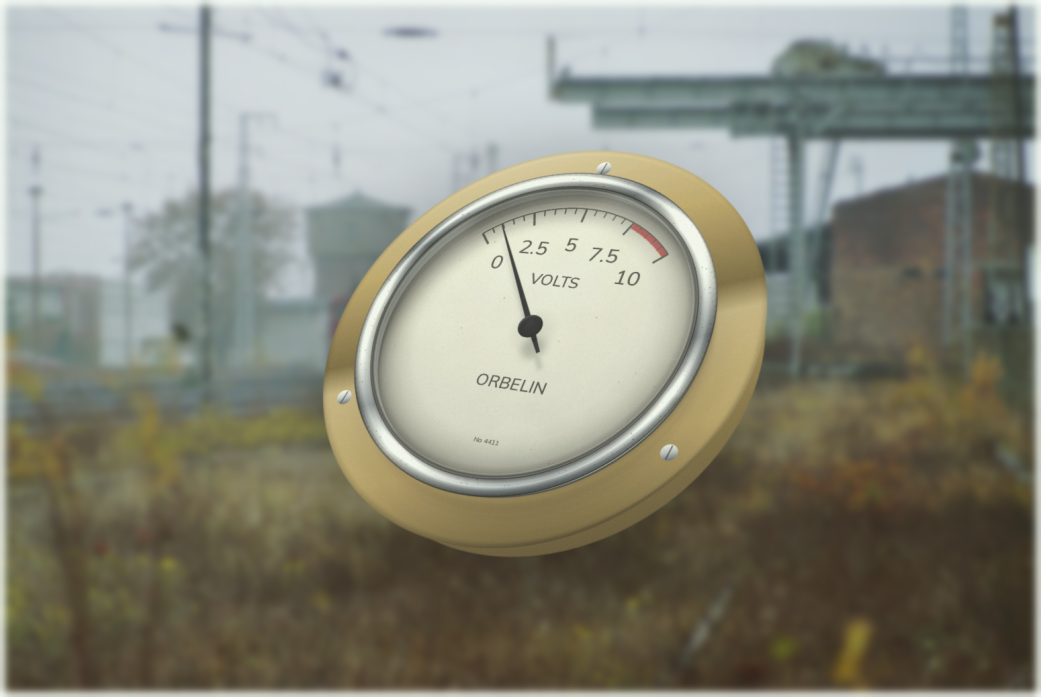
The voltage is {"value": 1, "unit": "V"}
